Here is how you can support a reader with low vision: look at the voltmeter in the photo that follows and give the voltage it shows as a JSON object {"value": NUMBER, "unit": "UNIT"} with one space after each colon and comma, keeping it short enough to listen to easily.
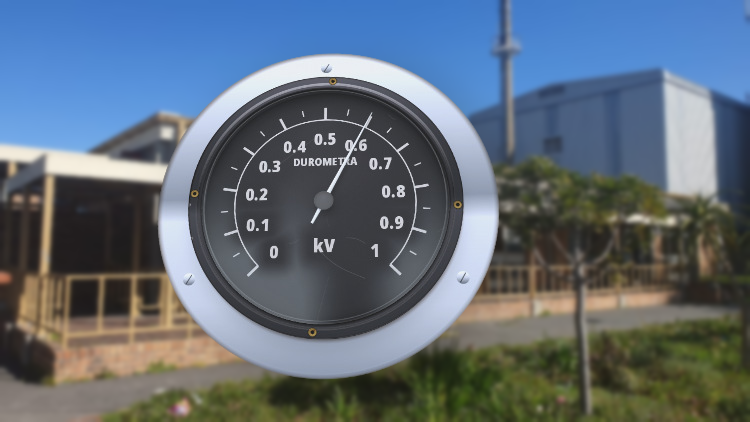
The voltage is {"value": 0.6, "unit": "kV"}
